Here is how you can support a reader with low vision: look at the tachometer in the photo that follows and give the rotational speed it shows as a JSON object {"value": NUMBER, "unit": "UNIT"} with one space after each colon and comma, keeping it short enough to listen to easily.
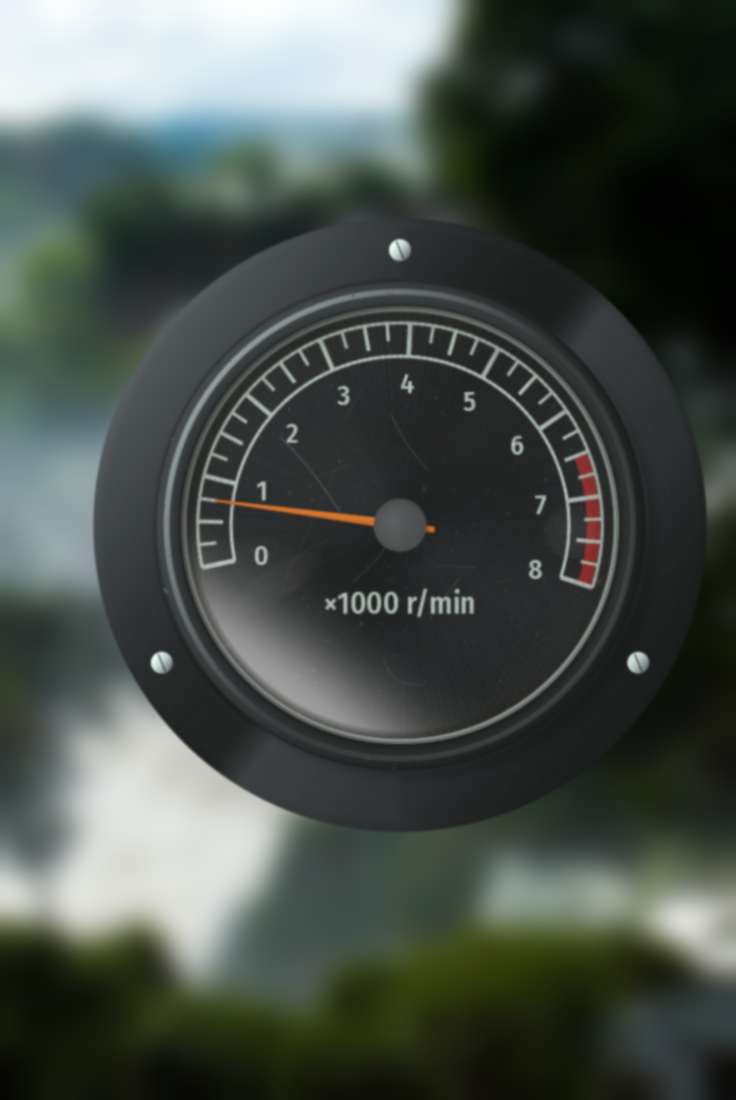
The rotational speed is {"value": 750, "unit": "rpm"}
